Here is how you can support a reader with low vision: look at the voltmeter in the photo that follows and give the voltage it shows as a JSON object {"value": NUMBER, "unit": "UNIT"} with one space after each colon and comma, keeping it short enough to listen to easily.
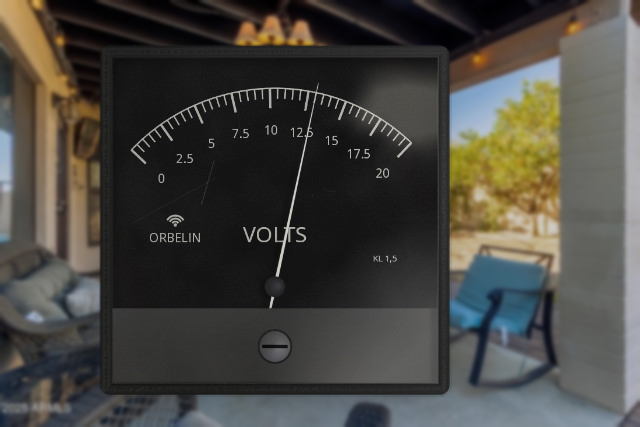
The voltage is {"value": 13, "unit": "V"}
